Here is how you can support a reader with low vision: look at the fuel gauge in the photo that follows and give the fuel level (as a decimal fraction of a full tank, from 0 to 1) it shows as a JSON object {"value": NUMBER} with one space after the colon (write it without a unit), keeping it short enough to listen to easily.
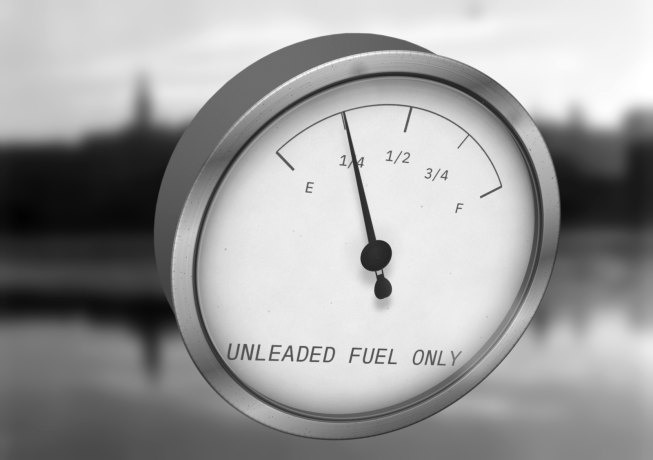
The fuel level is {"value": 0.25}
